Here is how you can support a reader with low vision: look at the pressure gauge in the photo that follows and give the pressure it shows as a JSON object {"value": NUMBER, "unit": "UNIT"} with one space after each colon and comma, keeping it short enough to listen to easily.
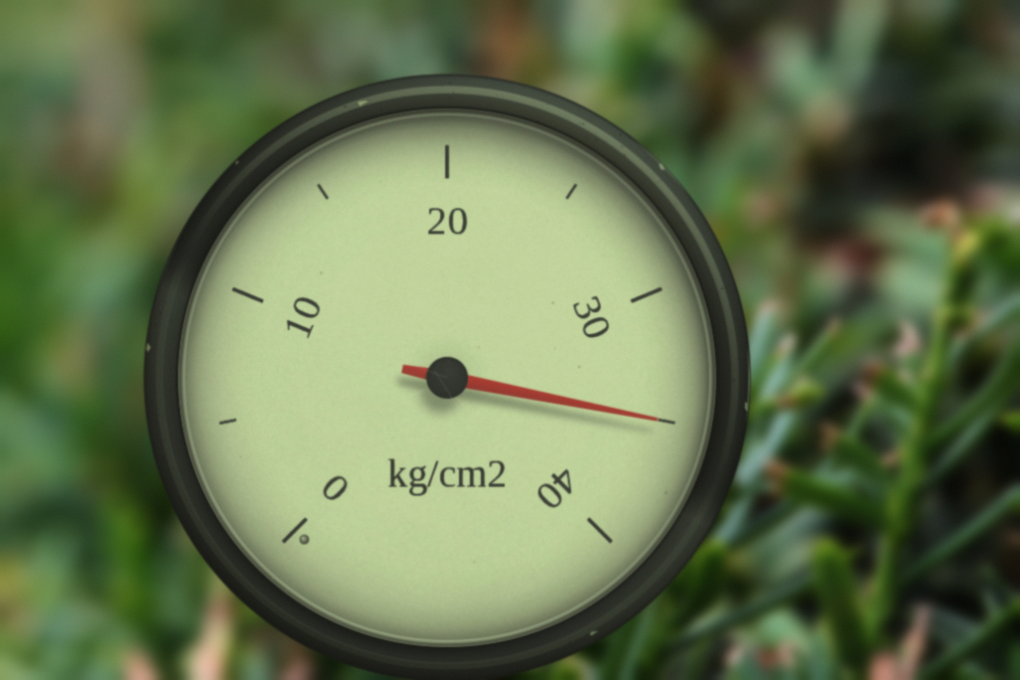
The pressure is {"value": 35, "unit": "kg/cm²"}
